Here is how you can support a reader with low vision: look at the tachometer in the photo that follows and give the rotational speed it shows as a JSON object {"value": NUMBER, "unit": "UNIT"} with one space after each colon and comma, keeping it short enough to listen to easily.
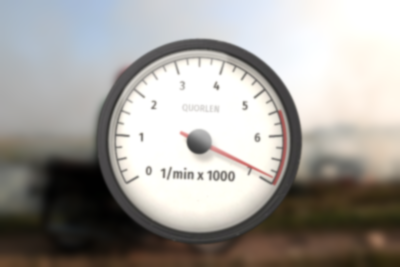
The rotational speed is {"value": 6875, "unit": "rpm"}
